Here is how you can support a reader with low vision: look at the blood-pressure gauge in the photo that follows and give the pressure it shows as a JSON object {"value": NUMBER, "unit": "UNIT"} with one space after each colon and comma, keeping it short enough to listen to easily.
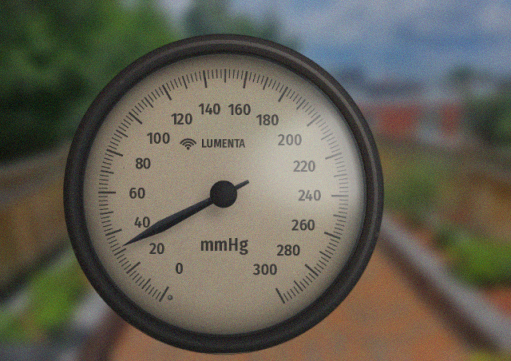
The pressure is {"value": 32, "unit": "mmHg"}
